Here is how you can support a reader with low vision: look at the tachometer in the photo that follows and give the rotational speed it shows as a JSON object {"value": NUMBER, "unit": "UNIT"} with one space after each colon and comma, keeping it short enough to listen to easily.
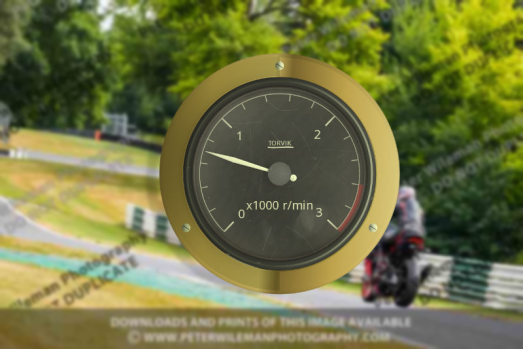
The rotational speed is {"value": 700, "unit": "rpm"}
